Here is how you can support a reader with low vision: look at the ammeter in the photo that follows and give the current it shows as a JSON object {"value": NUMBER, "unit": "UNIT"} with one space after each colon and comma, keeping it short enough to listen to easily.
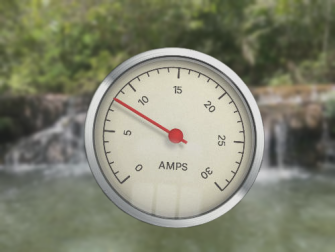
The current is {"value": 8, "unit": "A"}
